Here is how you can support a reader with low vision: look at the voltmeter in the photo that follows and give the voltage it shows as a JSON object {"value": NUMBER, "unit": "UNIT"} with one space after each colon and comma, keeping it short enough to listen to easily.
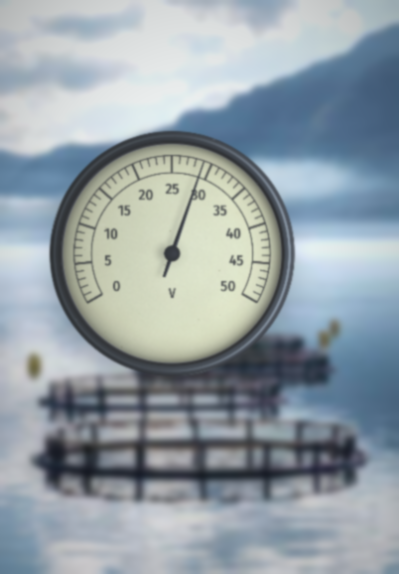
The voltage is {"value": 29, "unit": "V"}
